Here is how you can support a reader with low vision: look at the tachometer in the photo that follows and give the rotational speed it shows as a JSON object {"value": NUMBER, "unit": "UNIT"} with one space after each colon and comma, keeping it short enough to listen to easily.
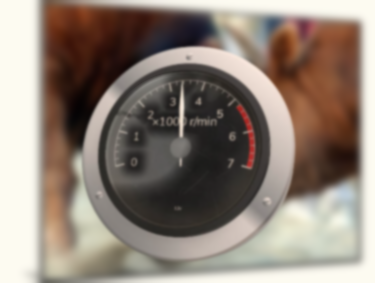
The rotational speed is {"value": 3400, "unit": "rpm"}
